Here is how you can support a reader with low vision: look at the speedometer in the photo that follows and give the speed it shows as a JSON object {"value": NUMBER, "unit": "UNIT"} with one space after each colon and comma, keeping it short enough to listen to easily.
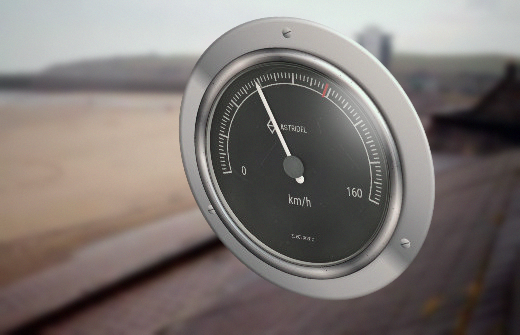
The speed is {"value": 60, "unit": "km/h"}
